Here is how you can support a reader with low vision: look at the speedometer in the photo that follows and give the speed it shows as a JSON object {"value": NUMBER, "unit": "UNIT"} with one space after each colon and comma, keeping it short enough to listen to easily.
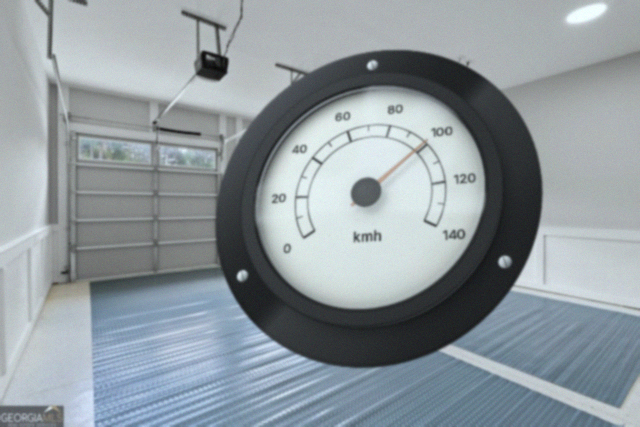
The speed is {"value": 100, "unit": "km/h"}
